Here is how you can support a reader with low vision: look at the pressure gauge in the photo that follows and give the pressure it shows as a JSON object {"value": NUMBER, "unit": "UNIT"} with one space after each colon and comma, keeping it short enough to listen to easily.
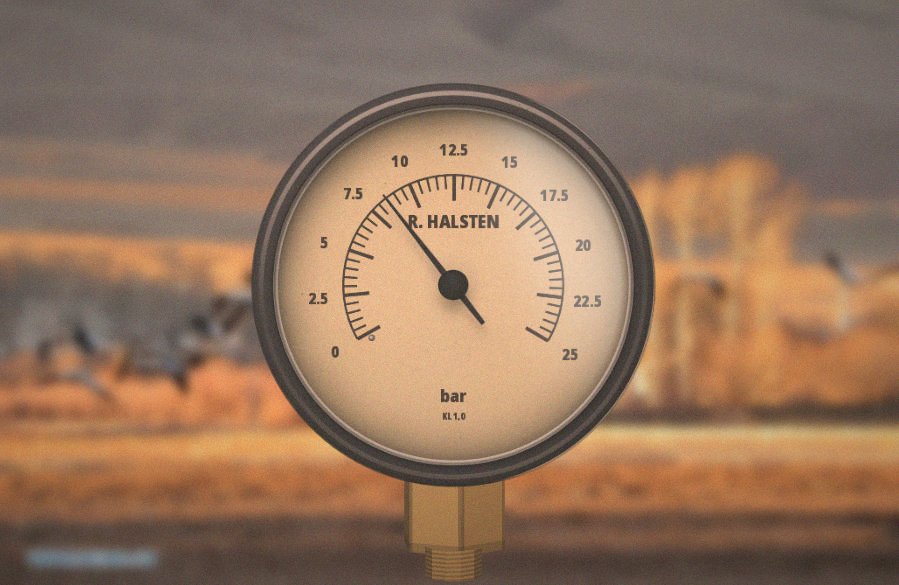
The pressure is {"value": 8.5, "unit": "bar"}
